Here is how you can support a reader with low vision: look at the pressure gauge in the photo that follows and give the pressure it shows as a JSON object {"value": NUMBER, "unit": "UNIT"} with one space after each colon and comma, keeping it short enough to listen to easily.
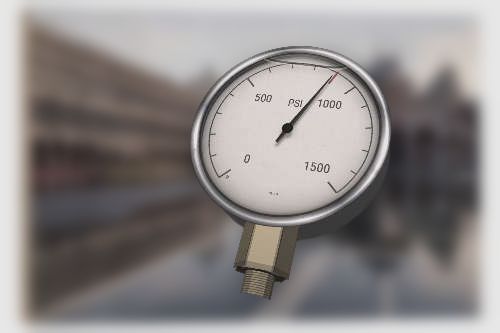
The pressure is {"value": 900, "unit": "psi"}
